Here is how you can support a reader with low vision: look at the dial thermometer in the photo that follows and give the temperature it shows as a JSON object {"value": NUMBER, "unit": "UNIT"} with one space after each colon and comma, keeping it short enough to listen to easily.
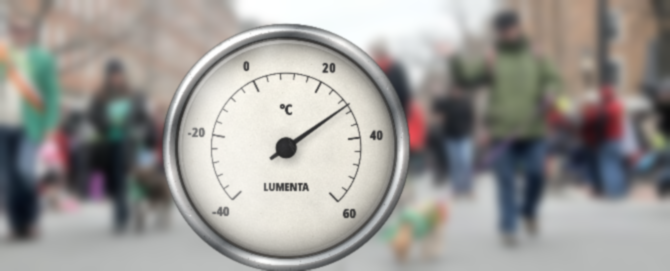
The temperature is {"value": 30, "unit": "°C"}
